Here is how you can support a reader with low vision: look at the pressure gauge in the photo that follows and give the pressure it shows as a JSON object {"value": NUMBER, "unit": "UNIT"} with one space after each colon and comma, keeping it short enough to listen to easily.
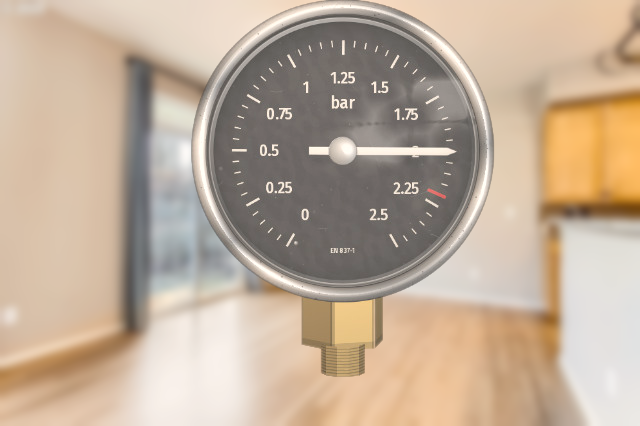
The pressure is {"value": 2, "unit": "bar"}
